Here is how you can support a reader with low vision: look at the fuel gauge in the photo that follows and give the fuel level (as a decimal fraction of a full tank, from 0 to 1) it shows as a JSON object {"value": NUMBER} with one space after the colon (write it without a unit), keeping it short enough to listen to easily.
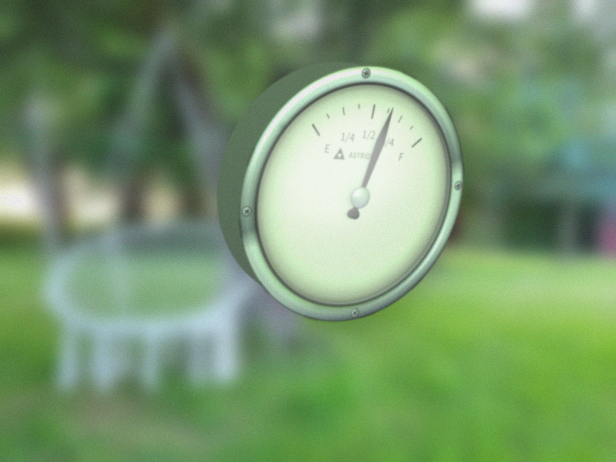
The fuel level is {"value": 0.625}
